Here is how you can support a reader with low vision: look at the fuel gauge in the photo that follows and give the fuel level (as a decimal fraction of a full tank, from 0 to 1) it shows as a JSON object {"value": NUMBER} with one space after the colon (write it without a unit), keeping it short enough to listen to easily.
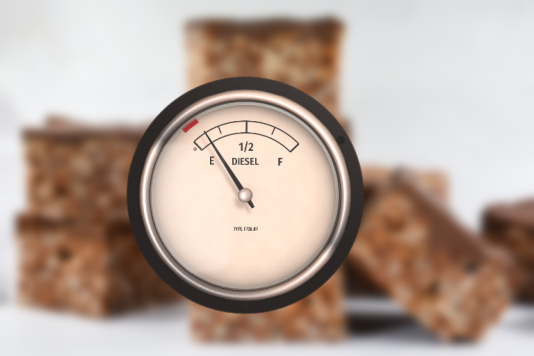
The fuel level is {"value": 0.125}
